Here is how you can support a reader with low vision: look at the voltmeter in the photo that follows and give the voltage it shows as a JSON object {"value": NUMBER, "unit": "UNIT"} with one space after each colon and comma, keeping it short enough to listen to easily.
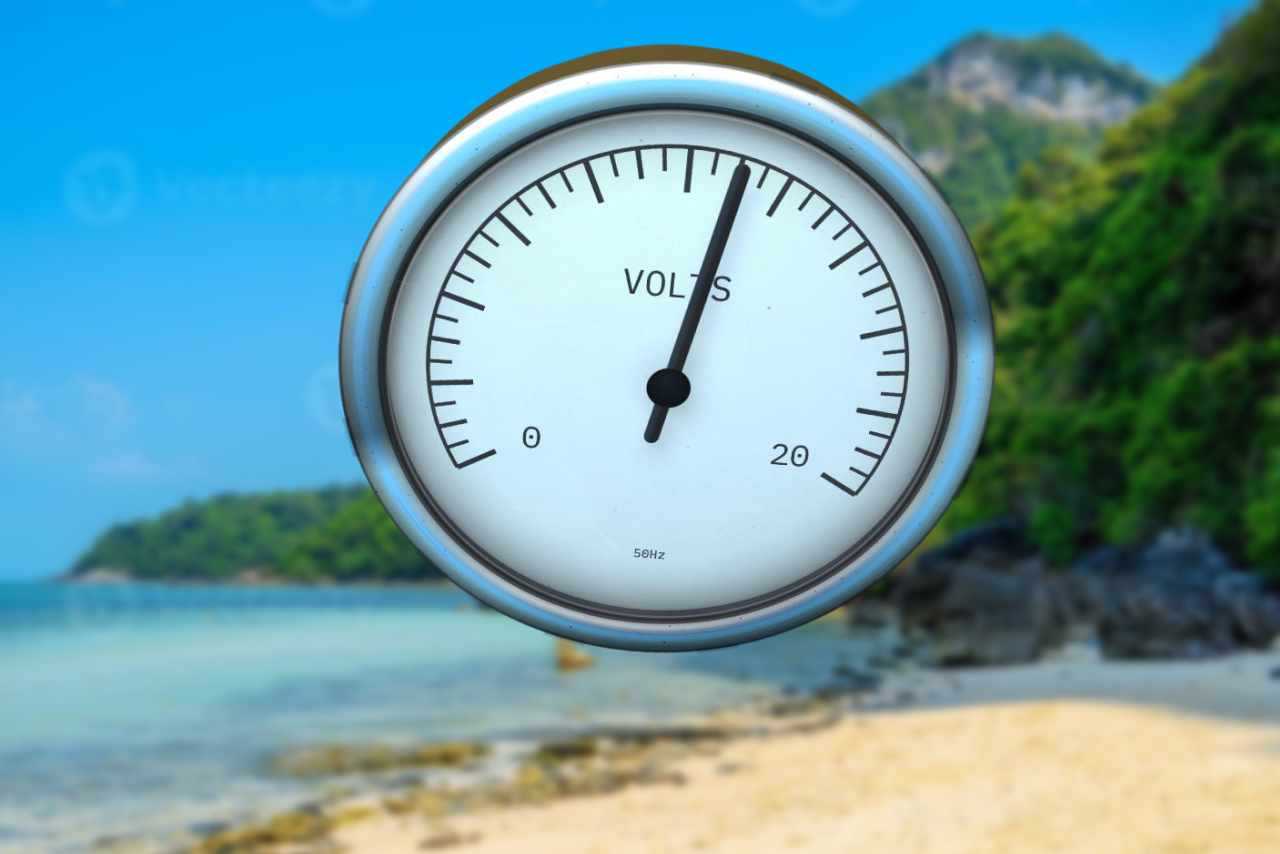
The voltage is {"value": 11, "unit": "V"}
